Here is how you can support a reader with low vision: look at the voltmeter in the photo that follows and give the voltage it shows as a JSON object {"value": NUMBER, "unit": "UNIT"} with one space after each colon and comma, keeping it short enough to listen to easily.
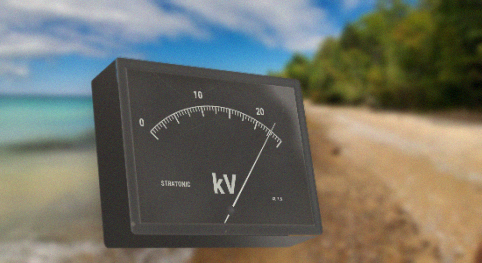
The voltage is {"value": 22.5, "unit": "kV"}
